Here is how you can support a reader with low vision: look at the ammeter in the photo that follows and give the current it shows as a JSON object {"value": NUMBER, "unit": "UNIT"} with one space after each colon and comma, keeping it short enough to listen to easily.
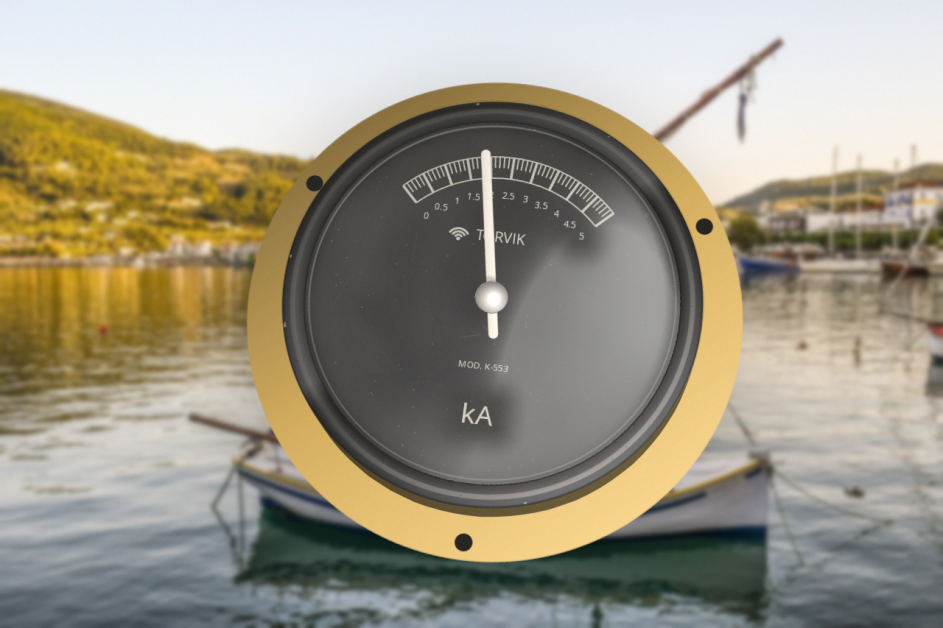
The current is {"value": 1.9, "unit": "kA"}
